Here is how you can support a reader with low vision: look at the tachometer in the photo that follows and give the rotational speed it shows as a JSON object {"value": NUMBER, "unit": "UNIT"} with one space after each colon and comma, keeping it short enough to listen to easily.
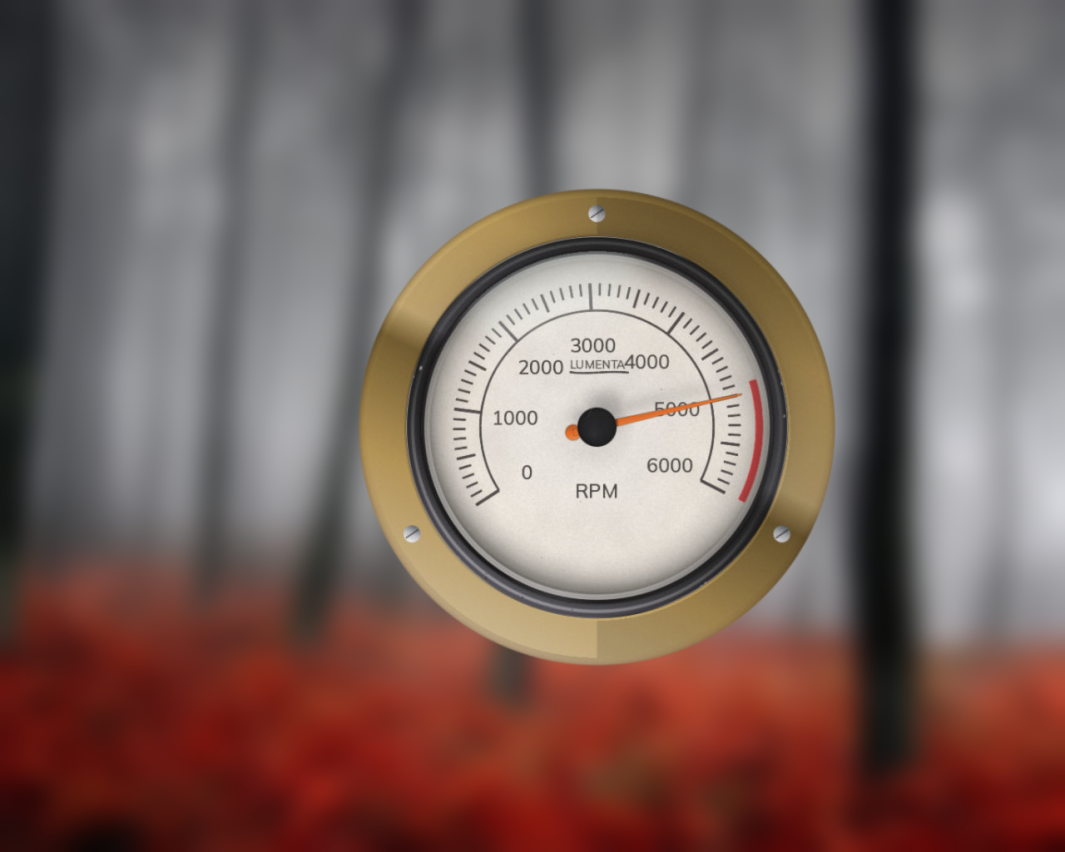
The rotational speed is {"value": 5000, "unit": "rpm"}
